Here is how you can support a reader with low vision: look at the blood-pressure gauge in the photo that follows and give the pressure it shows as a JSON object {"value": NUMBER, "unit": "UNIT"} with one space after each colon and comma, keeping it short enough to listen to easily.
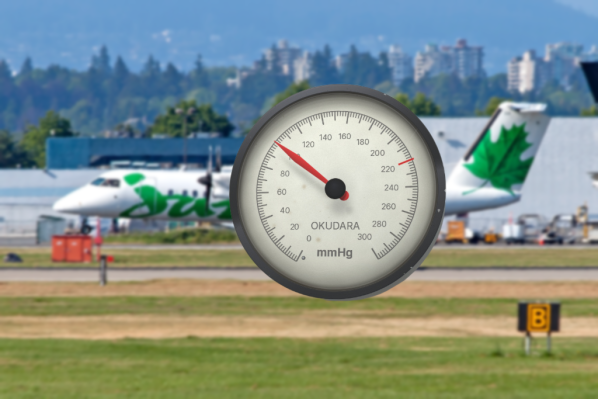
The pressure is {"value": 100, "unit": "mmHg"}
